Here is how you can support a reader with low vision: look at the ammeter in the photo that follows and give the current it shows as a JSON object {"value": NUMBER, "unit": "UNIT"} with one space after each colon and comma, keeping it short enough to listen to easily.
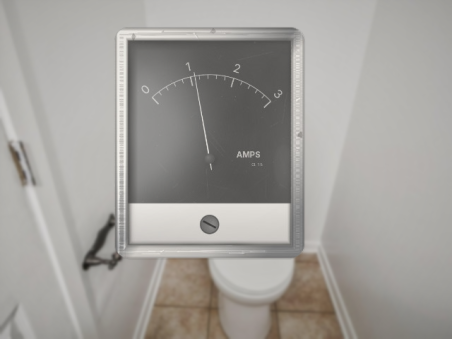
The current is {"value": 1.1, "unit": "A"}
